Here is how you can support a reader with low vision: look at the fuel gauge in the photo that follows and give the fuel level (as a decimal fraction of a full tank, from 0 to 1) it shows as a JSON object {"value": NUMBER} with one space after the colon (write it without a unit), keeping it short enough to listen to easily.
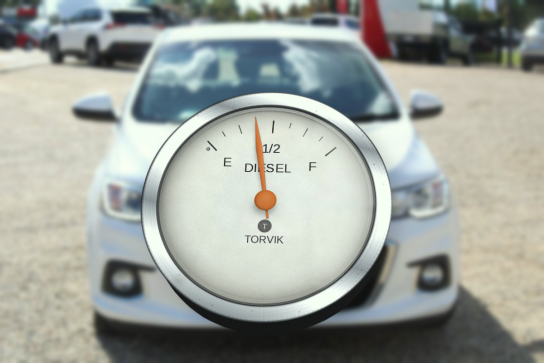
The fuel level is {"value": 0.375}
